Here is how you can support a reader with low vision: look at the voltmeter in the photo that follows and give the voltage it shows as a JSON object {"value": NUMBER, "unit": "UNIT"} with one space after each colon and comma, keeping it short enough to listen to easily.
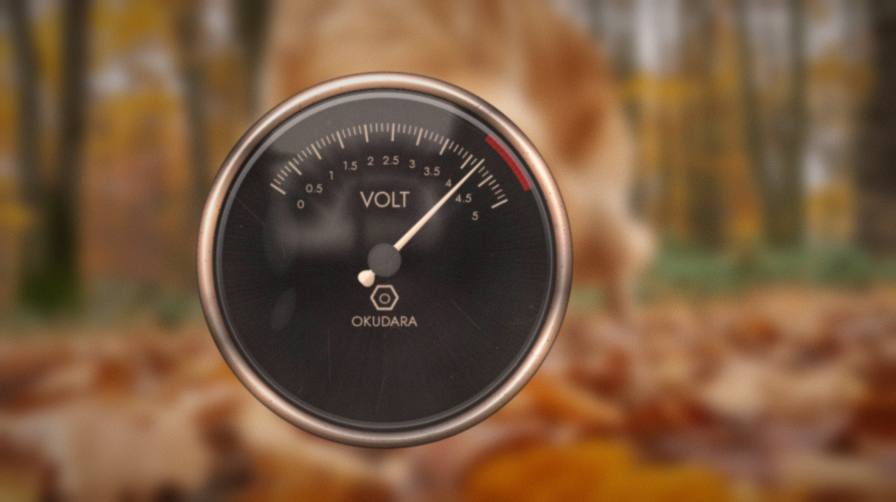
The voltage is {"value": 4.2, "unit": "V"}
